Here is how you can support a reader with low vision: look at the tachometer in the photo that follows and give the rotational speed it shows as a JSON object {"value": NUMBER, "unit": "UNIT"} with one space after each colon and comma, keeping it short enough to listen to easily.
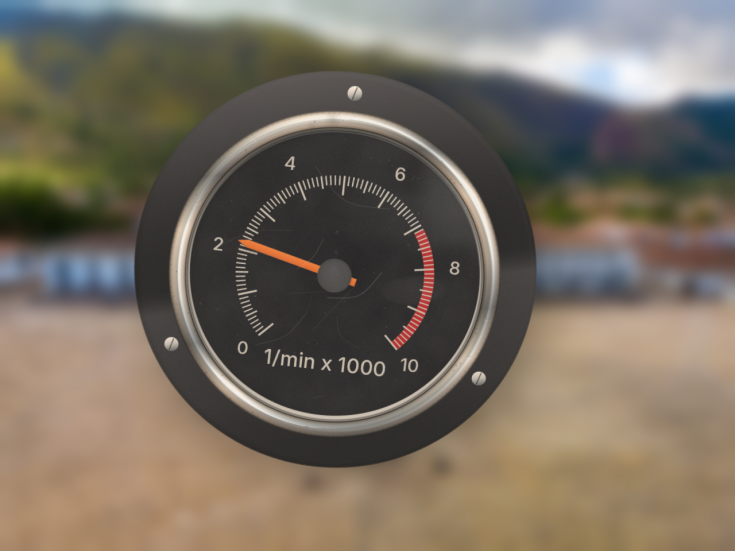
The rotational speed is {"value": 2200, "unit": "rpm"}
